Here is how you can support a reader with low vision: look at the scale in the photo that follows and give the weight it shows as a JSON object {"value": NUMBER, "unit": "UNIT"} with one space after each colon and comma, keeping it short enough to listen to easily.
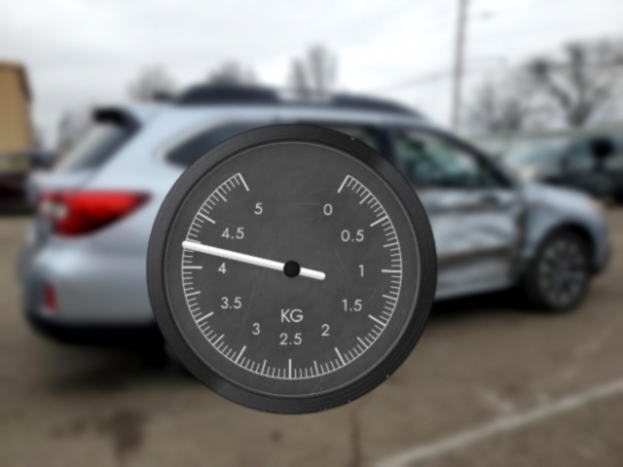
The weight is {"value": 4.2, "unit": "kg"}
